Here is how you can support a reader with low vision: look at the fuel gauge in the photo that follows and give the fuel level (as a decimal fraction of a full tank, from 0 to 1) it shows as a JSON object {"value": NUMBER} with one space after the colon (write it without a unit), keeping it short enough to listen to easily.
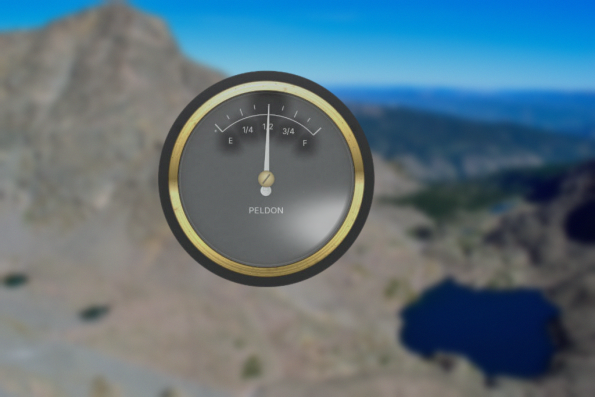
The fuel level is {"value": 0.5}
